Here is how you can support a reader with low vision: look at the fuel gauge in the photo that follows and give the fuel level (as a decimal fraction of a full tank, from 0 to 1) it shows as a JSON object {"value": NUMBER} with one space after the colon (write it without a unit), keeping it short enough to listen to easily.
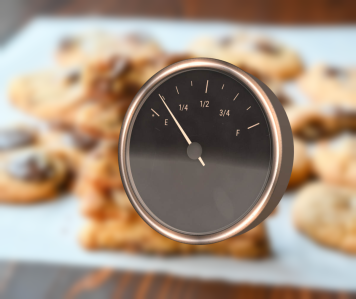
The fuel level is {"value": 0.125}
